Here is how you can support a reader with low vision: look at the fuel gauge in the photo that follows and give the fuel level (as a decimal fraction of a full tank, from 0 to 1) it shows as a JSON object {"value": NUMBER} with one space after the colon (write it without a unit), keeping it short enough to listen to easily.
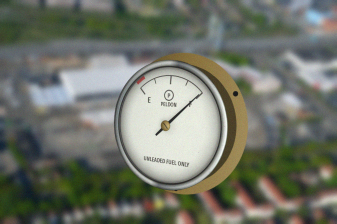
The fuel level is {"value": 1}
